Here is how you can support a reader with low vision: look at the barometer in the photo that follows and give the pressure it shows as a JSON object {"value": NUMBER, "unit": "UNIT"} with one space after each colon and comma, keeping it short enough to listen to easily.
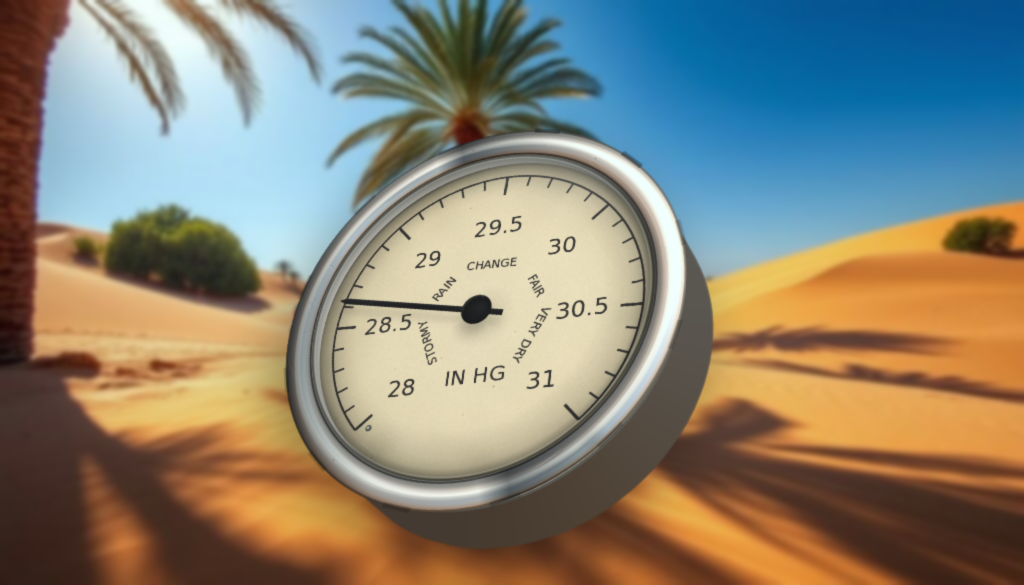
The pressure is {"value": 28.6, "unit": "inHg"}
